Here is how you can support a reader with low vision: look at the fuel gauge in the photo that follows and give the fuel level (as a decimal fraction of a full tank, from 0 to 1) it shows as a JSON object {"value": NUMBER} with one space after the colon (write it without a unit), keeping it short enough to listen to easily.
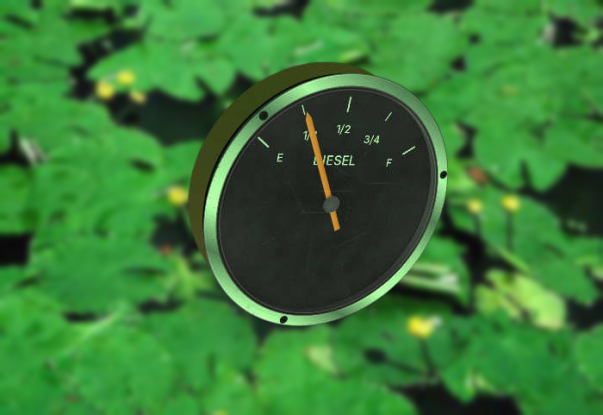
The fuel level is {"value": 0.25}
